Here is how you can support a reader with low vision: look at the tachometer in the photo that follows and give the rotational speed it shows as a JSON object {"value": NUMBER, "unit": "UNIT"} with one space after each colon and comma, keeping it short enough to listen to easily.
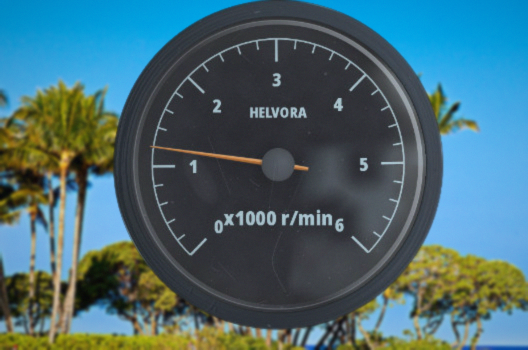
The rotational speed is {"value": 1200, "unit": "rpm"}
